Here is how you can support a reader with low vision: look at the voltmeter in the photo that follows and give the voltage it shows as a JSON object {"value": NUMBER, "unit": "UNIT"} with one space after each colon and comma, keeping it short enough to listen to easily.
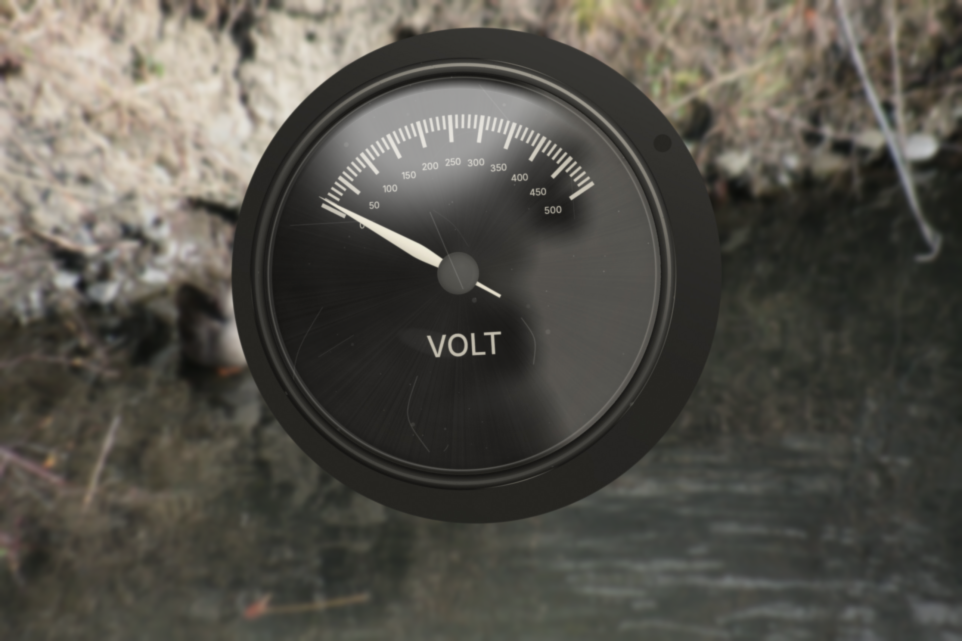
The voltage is {"value": 10, "unit": "V"}
